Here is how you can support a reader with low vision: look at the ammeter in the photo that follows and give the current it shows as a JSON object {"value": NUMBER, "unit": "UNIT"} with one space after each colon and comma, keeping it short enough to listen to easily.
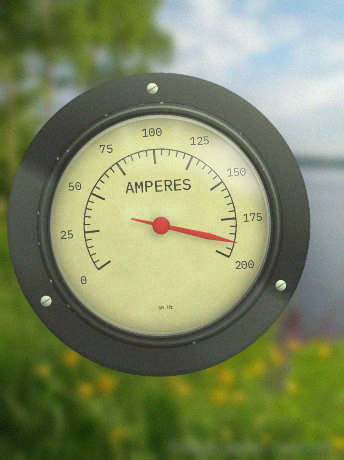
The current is {"value": 190, "unit": "A"}
